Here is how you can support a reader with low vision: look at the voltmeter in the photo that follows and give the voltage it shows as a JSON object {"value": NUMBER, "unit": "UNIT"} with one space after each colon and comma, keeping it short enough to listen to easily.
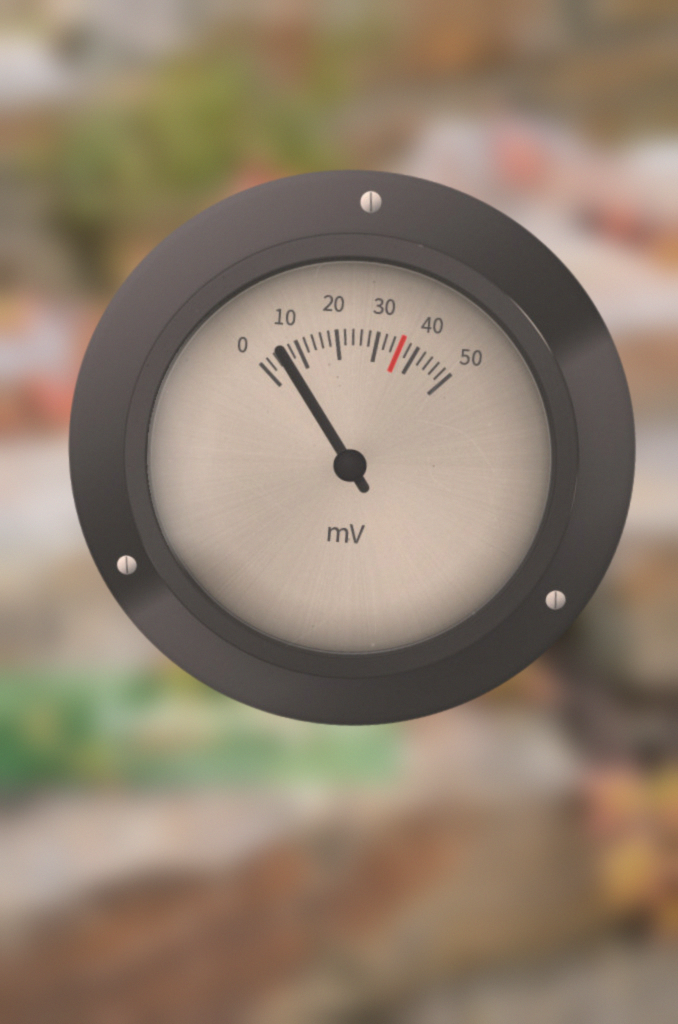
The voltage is {"value": 6, "unit": "mV"}
